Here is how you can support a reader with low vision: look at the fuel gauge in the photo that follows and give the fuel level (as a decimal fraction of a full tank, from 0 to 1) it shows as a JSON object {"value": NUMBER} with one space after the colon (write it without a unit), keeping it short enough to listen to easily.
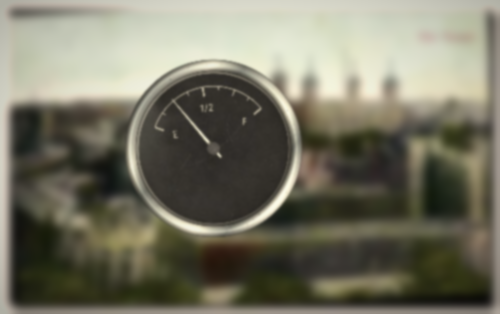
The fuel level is {"value": 0.25}
